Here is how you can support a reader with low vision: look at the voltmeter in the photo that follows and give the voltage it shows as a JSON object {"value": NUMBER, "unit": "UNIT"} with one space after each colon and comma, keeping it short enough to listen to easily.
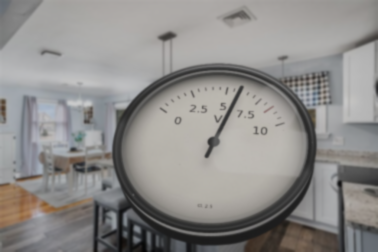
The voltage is {"value": 6, "unit": "V"}
